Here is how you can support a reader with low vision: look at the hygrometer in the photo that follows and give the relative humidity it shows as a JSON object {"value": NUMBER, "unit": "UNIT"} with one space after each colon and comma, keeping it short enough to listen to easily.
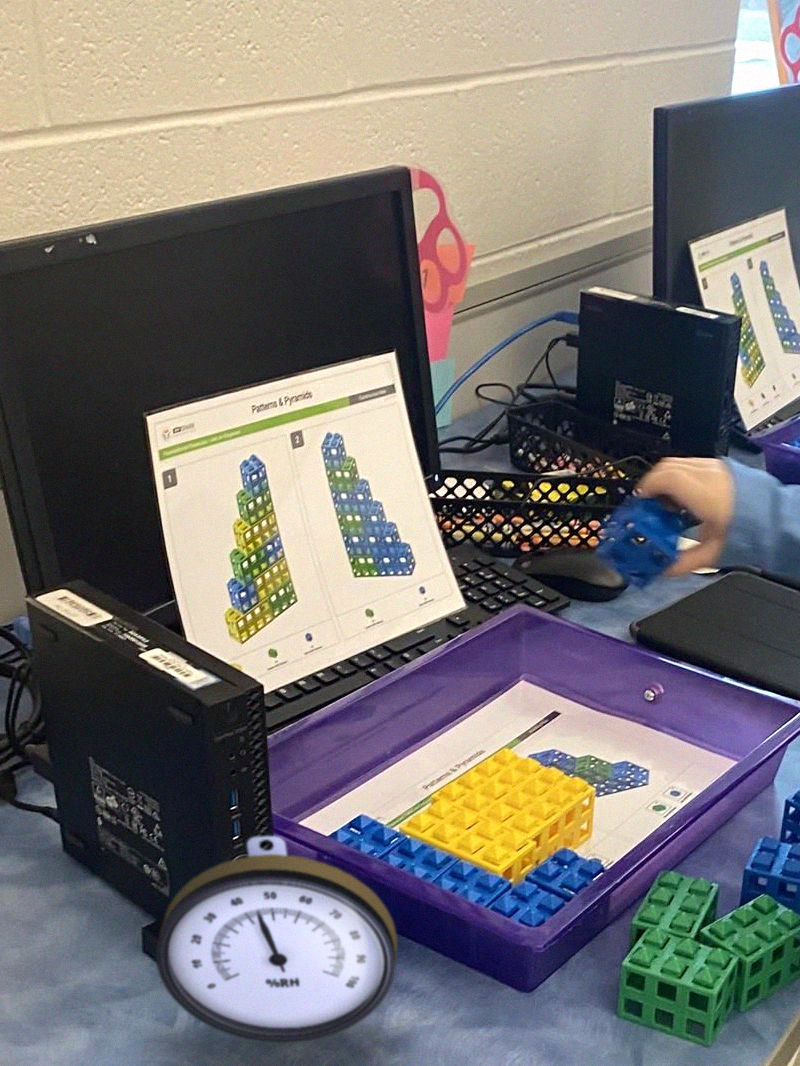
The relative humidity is {"value": 45, "unit": "%"}
